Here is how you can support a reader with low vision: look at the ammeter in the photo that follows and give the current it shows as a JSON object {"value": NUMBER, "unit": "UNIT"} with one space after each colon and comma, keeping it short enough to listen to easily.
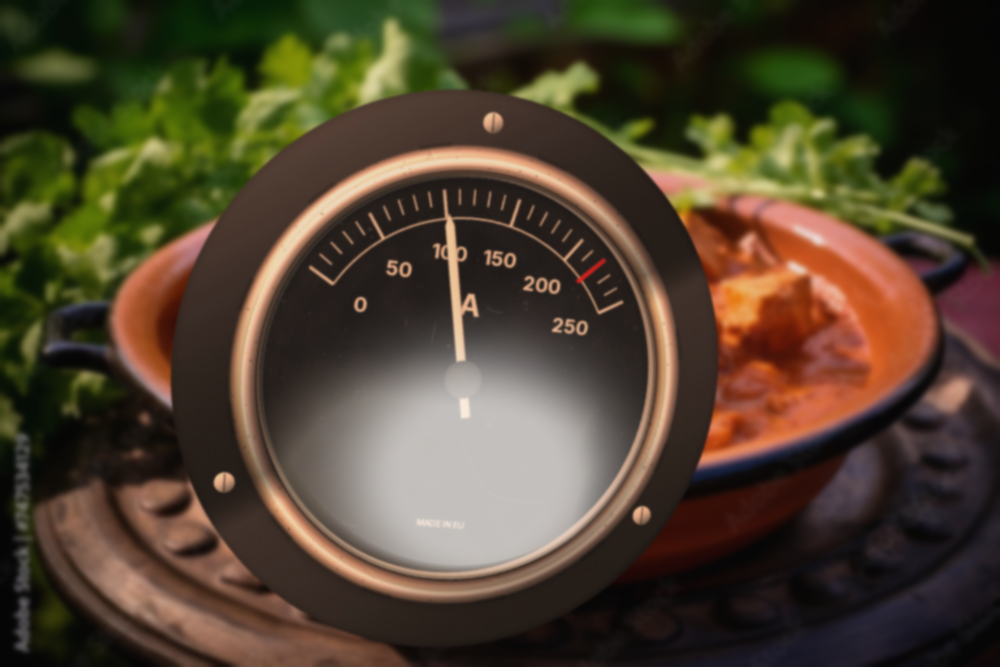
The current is {"value": 100, "unit": "A"}
